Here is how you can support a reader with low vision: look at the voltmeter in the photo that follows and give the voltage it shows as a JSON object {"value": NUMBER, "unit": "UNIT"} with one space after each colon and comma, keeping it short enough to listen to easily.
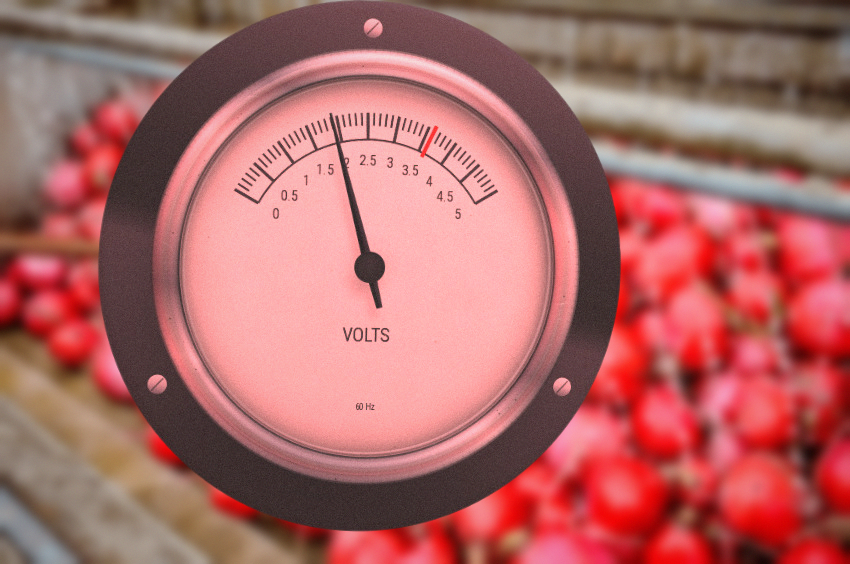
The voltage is {"value": 1.9, "unit": "V"}
